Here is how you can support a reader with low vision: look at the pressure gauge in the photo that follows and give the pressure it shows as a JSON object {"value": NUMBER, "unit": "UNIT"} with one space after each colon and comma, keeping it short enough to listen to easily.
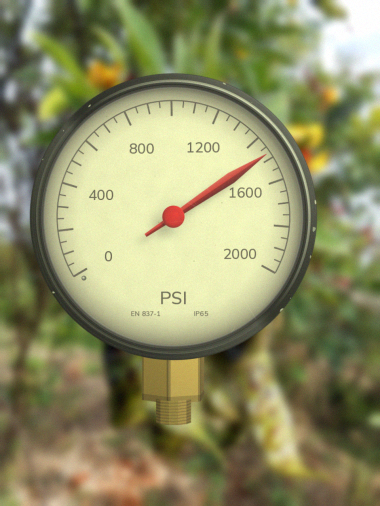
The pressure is {"value": 1475, "unit": "psi"}
